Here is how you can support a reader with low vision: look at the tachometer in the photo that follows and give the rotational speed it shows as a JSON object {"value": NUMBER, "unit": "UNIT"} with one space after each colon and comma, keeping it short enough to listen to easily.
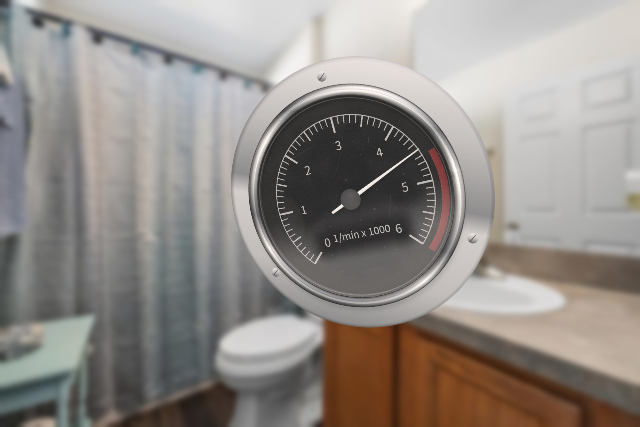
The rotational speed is {"value": 4500, "unit": "rpm"}
